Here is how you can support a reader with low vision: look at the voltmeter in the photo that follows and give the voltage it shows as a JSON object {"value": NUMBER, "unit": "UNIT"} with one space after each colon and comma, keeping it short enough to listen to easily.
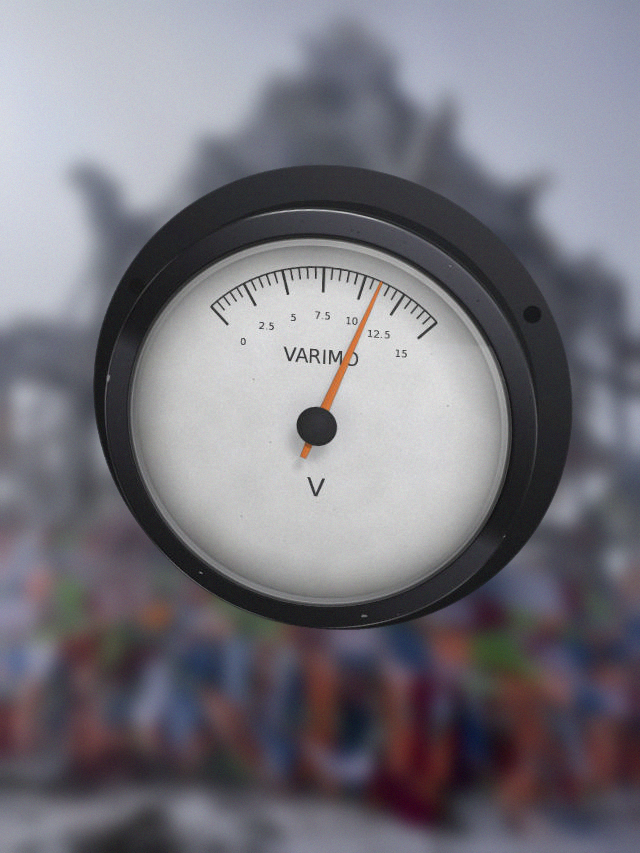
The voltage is {"value": 11, "unit": "V"}
